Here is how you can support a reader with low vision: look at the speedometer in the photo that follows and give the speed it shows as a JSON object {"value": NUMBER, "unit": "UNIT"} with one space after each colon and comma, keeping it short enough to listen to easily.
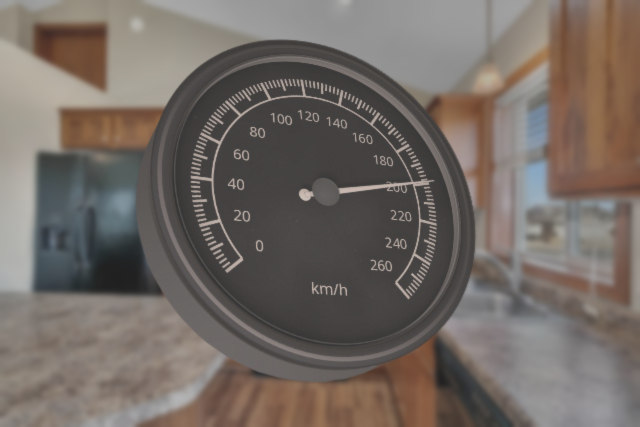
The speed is {"value": 200, "unit": "km/h"}
